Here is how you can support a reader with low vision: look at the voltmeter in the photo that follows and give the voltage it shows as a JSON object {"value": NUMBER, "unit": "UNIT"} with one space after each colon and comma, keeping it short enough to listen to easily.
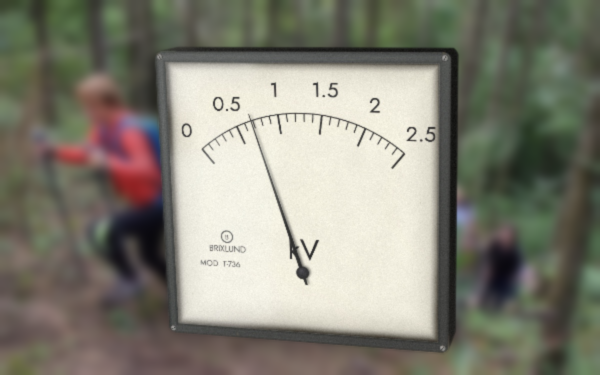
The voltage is {"value": 0.7, "unit": "kV"}
